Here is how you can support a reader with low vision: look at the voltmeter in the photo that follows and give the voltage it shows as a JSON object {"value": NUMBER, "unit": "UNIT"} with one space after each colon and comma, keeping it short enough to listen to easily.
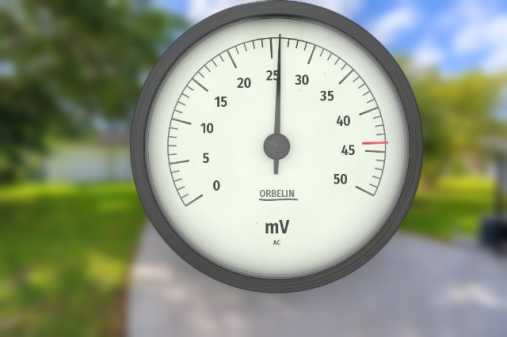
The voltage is {"value": 26, "unit": "mV"}
